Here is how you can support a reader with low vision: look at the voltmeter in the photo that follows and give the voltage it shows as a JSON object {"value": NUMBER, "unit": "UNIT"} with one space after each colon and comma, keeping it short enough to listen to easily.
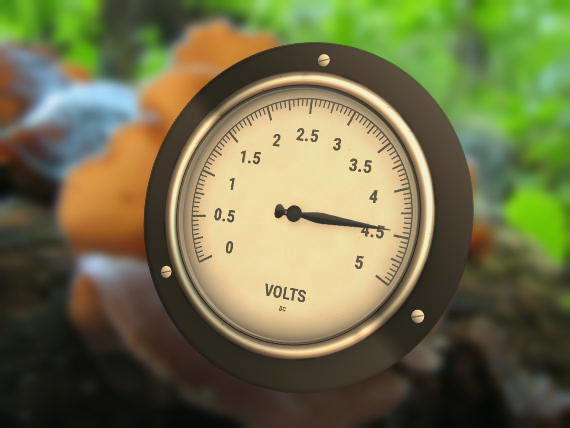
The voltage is {"value": 4.45, "unit": "V"}
